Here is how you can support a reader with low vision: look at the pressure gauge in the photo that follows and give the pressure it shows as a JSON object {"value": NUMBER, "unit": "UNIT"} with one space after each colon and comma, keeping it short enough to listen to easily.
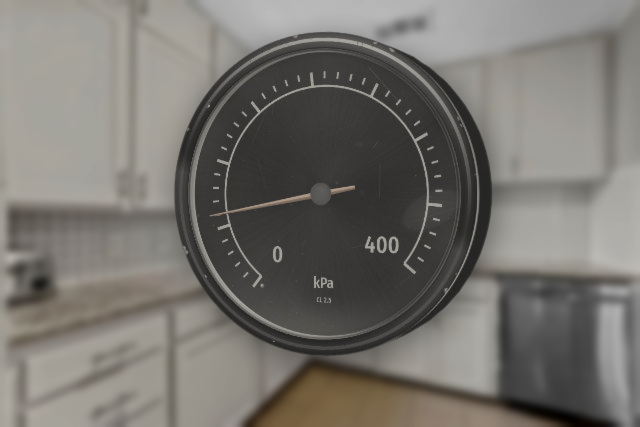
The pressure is {"value": 60, "unit": "kPa"}
